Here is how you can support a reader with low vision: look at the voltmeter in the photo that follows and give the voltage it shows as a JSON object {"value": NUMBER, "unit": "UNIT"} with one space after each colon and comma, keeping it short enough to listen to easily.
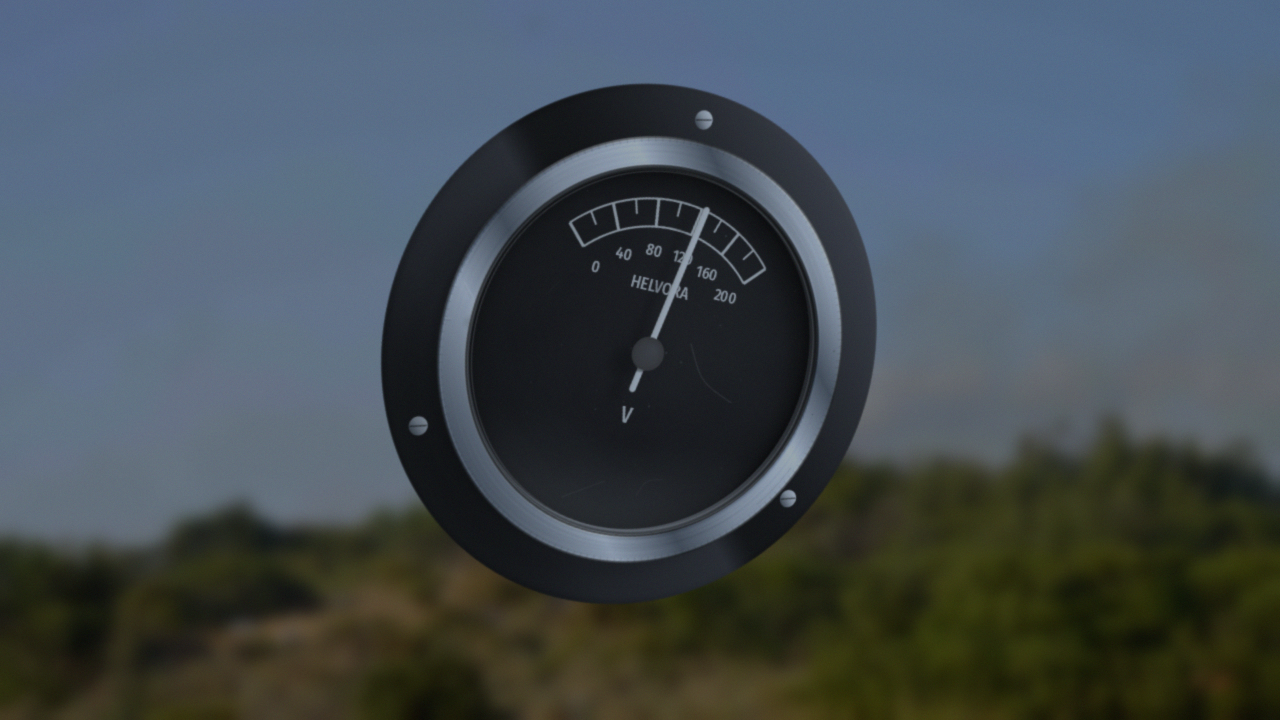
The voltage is {"value": 120, "unit": "V"}
